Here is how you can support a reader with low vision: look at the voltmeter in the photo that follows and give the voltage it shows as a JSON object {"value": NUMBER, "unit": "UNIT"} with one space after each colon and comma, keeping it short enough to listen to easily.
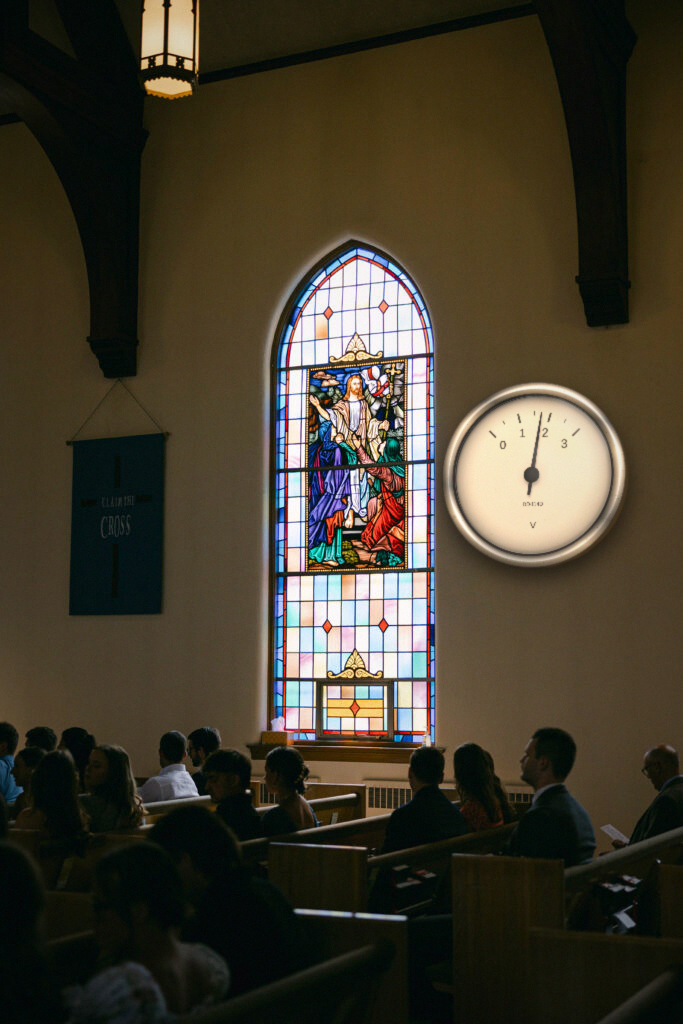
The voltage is {"value": 1.75, "unit": "V"}
